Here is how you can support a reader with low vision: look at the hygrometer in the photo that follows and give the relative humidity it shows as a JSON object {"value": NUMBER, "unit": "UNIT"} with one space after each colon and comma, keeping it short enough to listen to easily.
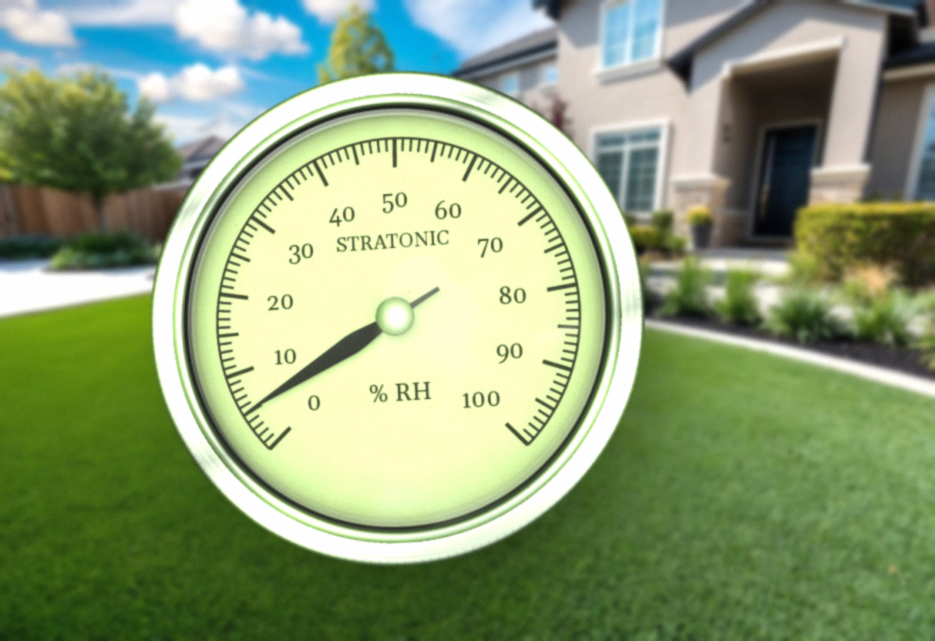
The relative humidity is {"value": 5, "unit": "%"}
